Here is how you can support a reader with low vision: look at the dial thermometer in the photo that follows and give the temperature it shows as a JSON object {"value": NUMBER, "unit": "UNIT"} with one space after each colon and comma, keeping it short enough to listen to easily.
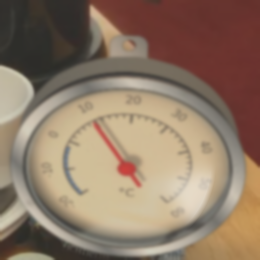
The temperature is {"value": 10, "unit": "°C"}
